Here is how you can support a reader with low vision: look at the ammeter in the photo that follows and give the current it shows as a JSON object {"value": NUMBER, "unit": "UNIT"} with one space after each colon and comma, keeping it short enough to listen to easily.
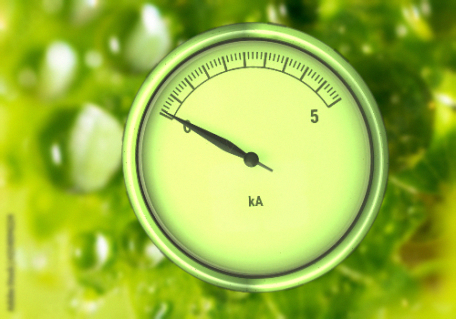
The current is {"value": 0.1, "unit": "kA"}
